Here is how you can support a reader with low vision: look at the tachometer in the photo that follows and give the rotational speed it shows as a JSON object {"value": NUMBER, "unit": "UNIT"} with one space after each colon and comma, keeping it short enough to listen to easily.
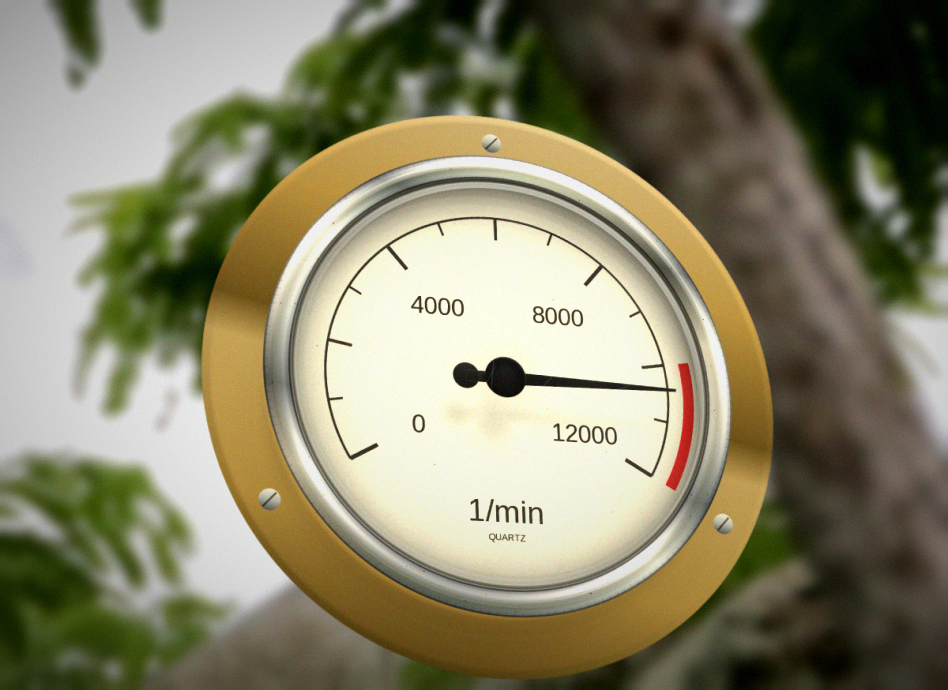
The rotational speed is {"value": 10500, "unit": "rpm"}
